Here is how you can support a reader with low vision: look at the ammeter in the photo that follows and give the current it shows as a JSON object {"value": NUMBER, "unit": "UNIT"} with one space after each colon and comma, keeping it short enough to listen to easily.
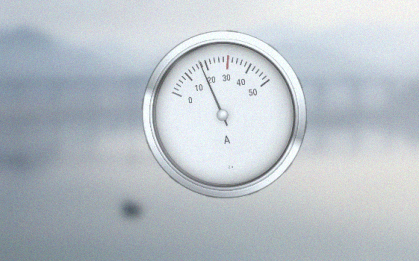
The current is {"value": 18, "unit": "A"}
